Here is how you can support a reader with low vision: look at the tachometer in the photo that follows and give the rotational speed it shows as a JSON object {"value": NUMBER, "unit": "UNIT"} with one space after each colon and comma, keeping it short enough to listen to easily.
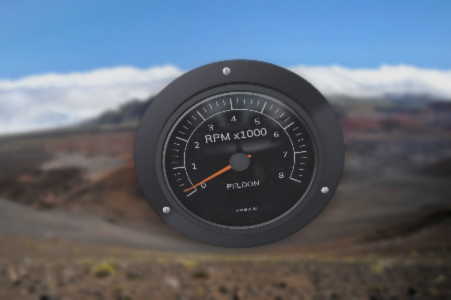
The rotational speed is {"value": 200, "unit": "rpm"}
